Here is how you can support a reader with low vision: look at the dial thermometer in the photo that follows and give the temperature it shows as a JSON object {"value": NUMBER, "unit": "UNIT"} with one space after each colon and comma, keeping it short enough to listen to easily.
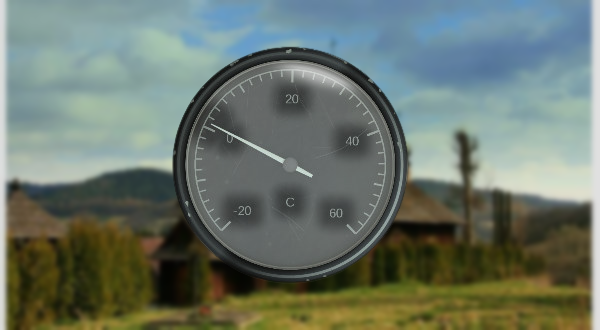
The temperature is {"value": 1, "unit": "°C"}
